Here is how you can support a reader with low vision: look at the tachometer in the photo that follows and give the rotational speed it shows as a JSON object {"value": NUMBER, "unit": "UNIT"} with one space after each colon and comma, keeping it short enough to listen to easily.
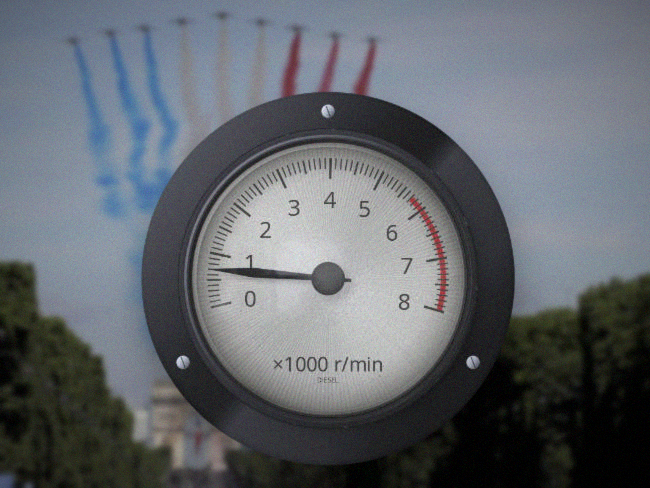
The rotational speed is {"value": 700, "unit": "rpm"}
